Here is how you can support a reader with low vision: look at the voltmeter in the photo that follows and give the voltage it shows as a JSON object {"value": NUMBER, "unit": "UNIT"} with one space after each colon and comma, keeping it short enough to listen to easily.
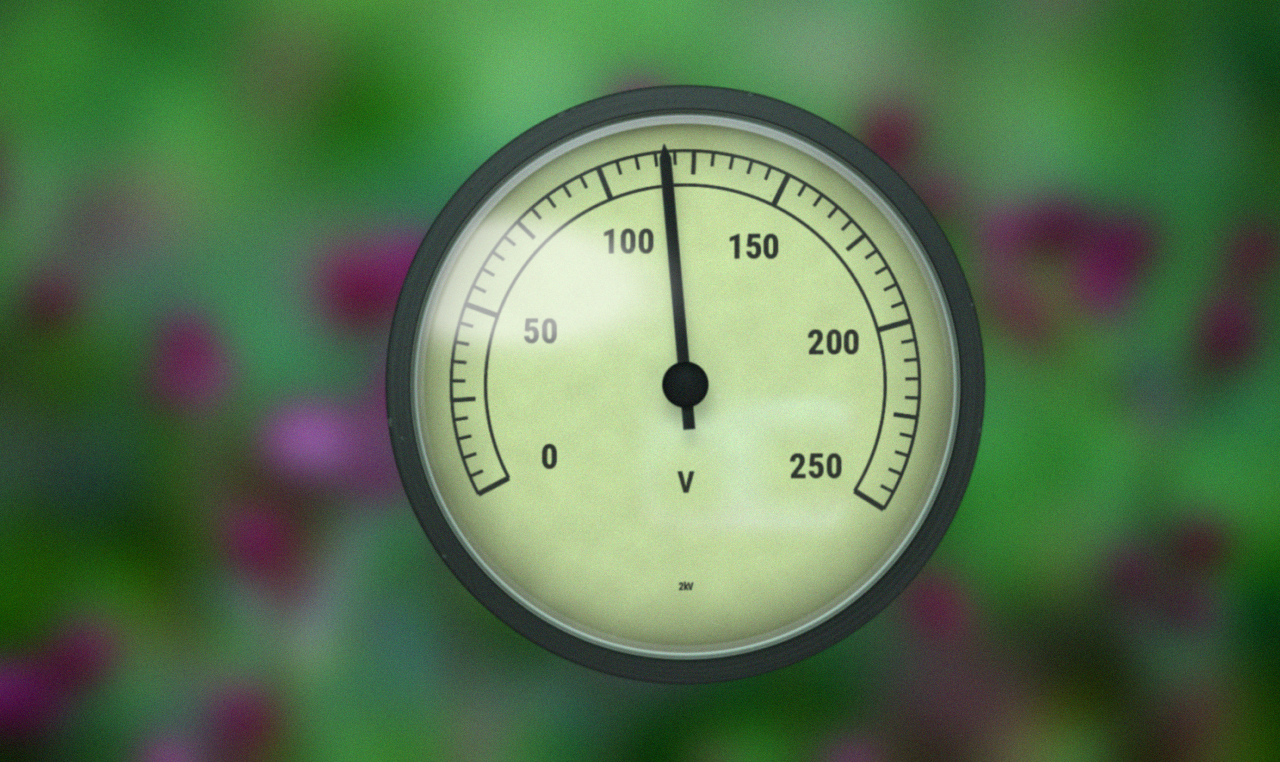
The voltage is {"value": 117.5, "unit": "V"}
